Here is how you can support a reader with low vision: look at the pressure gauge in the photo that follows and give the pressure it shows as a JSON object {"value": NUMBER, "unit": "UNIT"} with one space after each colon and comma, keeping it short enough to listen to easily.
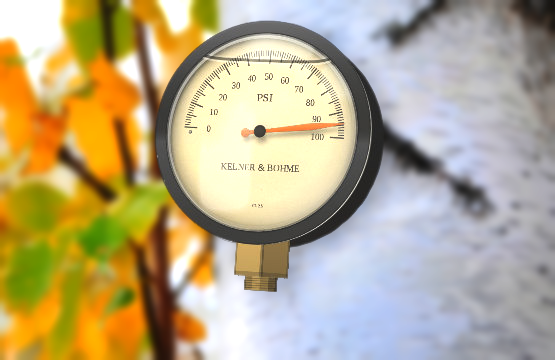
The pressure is {"value": 95, "unit": "psi"}
